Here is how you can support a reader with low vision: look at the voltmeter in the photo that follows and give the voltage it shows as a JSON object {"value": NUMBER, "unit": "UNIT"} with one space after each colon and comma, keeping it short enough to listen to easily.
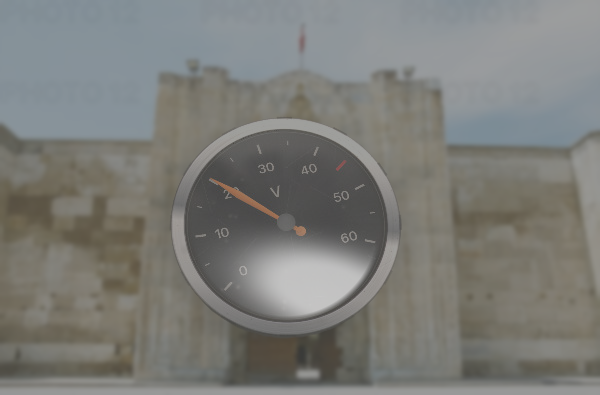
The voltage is {"value": 20, "unit": "V"}
